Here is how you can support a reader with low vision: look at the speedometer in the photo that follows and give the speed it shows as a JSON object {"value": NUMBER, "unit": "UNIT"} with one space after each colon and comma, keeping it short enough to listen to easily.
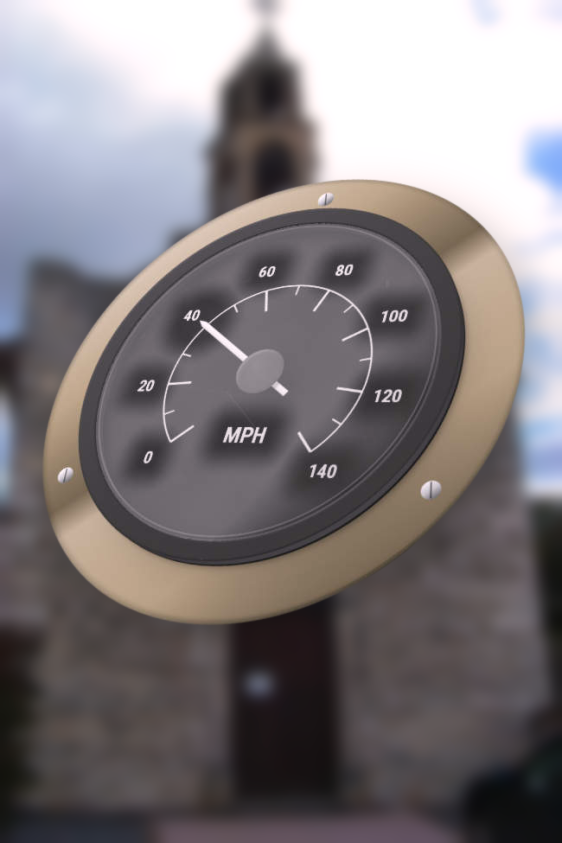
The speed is {"value": 40, "unit": "mph"}
